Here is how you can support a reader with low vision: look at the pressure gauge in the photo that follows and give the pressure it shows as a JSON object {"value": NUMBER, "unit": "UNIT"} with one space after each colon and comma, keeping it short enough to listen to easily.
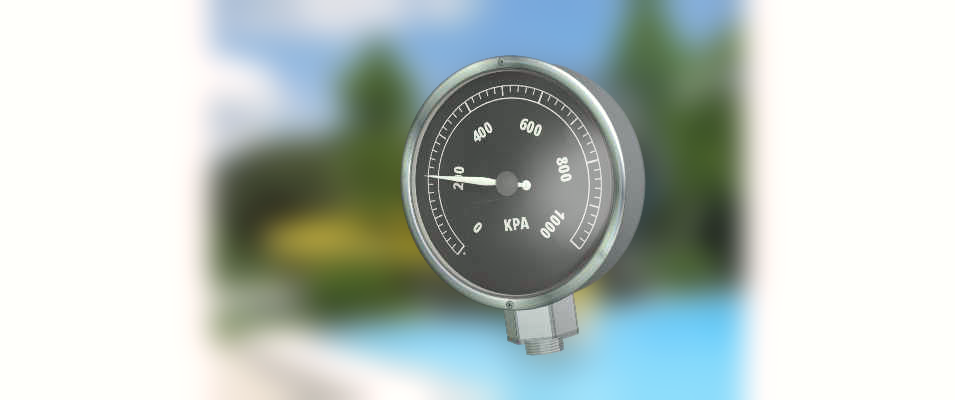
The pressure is {"value": 200, "unit": "kPa"}
